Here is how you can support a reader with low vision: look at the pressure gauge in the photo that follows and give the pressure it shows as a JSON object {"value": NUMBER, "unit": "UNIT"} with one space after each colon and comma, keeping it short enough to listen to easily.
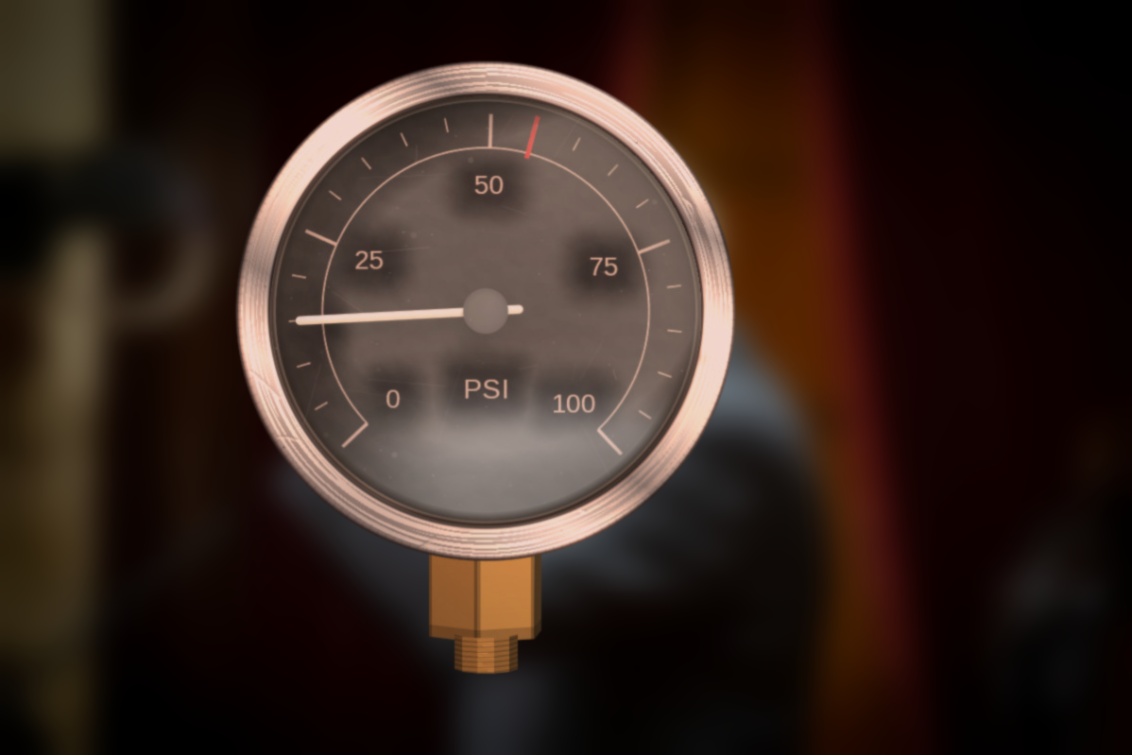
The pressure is {"value": 15, "unit": "psi"}
